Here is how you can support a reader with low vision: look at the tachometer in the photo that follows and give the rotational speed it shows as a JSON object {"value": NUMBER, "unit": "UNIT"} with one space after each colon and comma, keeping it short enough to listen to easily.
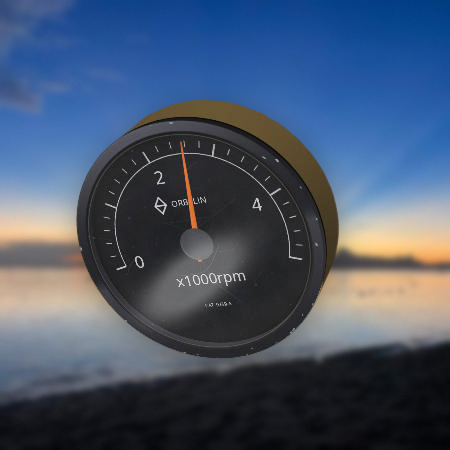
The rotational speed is {"value": 2600, "unit": "rpm"}
